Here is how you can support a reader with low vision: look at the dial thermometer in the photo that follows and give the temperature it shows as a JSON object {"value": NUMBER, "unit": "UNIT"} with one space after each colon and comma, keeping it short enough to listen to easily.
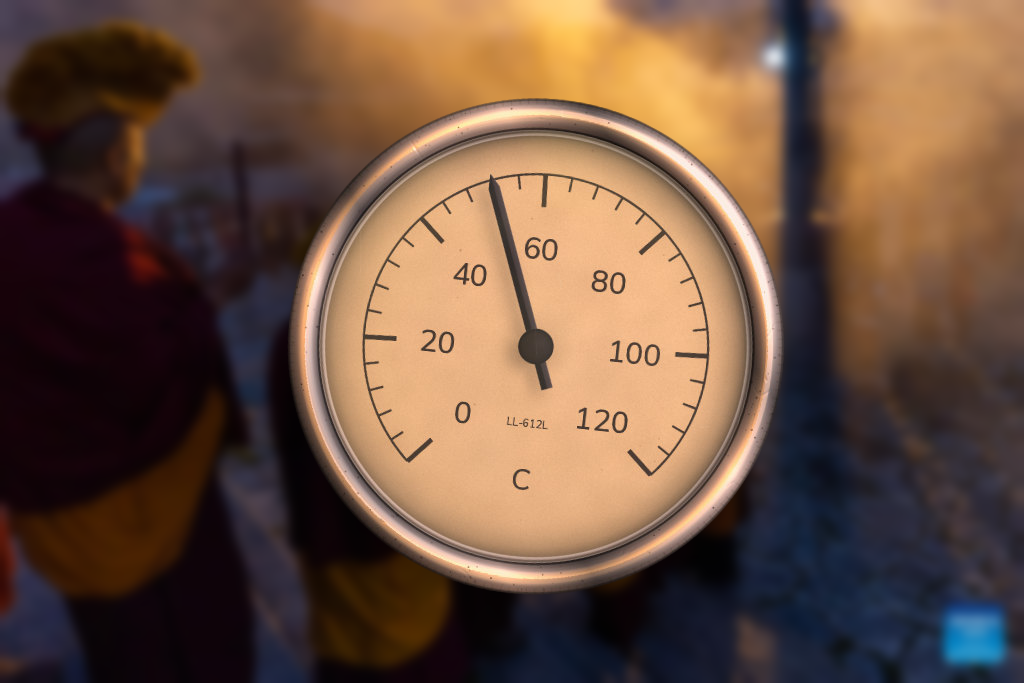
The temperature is {"value": 52, "unit": "°C"}
